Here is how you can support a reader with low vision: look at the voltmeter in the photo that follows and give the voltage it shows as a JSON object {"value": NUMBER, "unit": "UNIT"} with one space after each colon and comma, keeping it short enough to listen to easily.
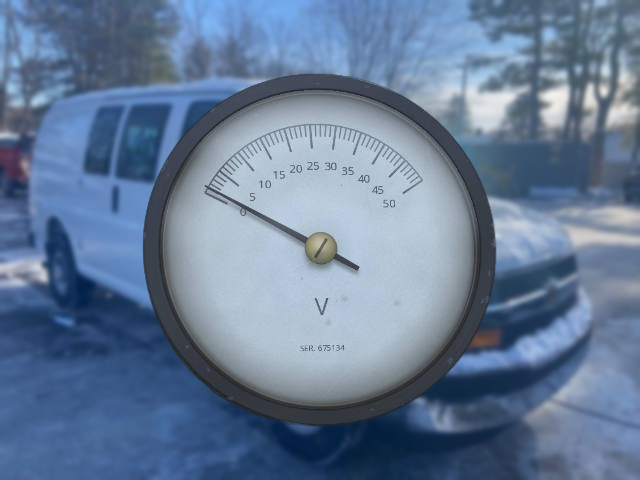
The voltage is {"value": 1, "unit": "V"}
